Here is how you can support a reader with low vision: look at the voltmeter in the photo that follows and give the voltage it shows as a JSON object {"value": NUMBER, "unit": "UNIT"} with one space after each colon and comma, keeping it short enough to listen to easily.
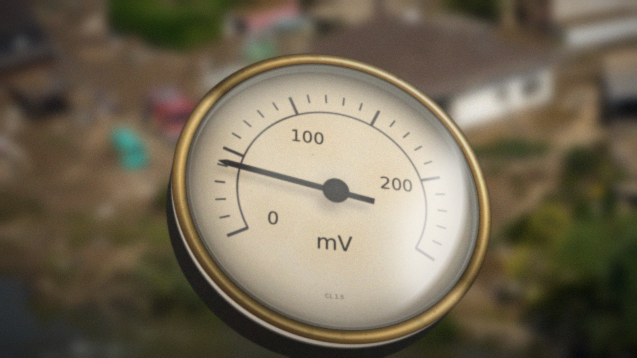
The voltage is {"value": 40, "unit": "mV"}
